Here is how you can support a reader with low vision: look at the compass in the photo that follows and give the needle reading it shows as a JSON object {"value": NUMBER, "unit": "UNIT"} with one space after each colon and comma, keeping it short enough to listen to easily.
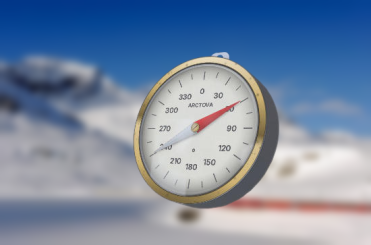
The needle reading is {"value": 60, "unit": "°"}
